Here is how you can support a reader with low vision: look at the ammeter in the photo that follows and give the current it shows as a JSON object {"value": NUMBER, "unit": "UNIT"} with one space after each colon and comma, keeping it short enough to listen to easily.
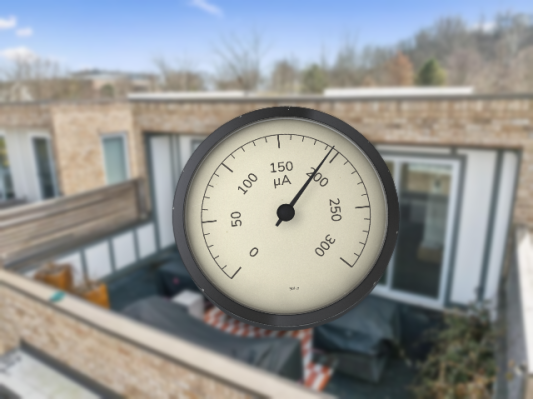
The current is {"value": 195, "unit": "µA"}
